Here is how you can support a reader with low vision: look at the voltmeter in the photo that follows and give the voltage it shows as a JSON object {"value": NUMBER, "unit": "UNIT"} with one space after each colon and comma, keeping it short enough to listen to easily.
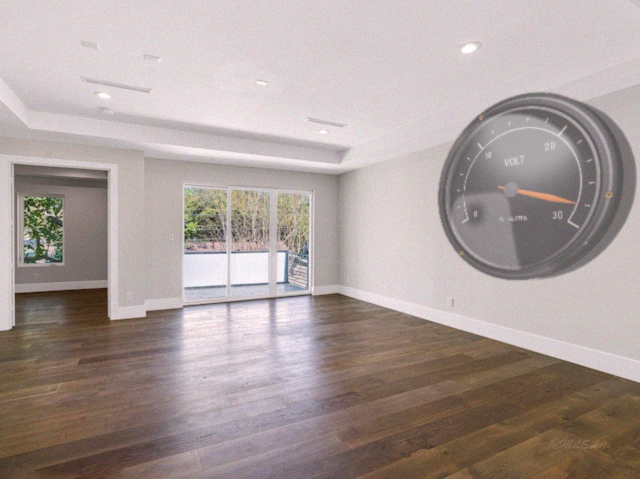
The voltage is {"value": 28, "unit": "V"}
